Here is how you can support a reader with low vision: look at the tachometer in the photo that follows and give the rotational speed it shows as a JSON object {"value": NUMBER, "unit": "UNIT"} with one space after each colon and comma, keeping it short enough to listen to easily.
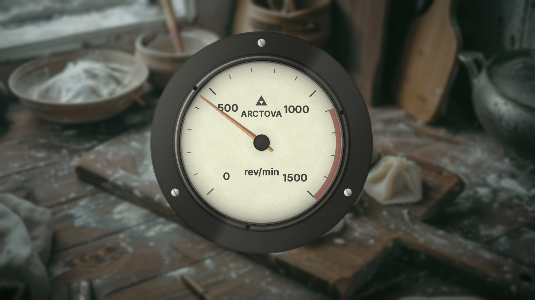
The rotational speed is {"value": 450, "unit": "rpm"}
